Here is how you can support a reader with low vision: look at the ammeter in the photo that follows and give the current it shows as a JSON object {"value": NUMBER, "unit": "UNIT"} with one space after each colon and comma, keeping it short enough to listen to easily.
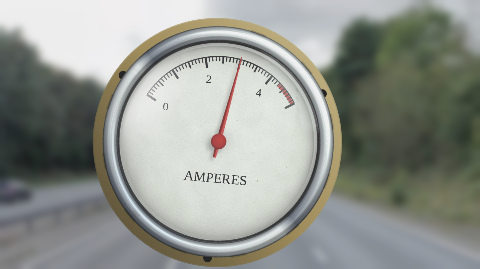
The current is {"value": 3, "unit": "A"}
